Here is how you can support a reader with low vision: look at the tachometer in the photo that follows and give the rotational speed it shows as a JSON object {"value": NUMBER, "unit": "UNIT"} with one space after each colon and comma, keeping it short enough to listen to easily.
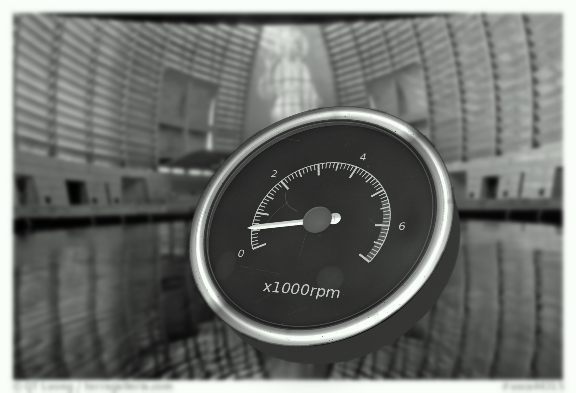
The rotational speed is {"value": 500, "unit": "rpm"}
